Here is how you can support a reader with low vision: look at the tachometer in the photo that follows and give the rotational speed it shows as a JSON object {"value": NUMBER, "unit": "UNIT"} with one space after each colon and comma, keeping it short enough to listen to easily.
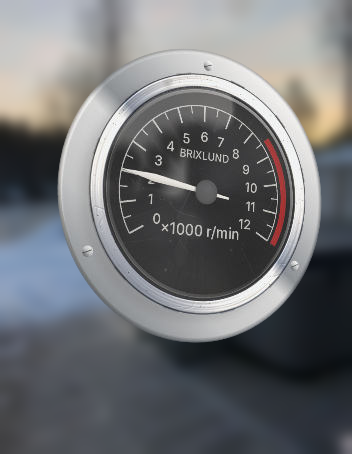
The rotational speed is {"value": 2000, "unit": "rpm"}
